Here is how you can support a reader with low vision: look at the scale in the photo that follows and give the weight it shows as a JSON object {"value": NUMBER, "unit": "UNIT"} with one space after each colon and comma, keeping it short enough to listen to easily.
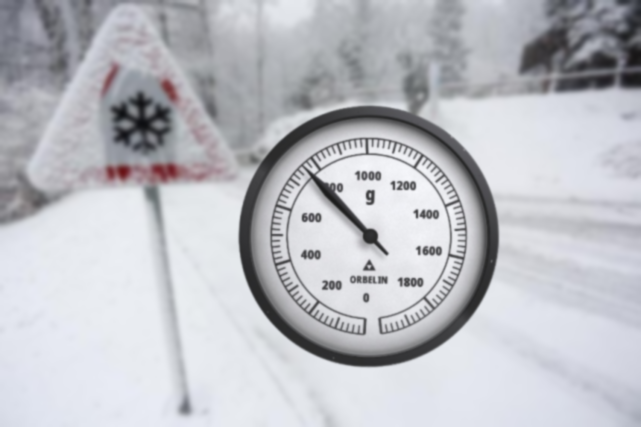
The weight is {"value": 760, "unit": "g"}
